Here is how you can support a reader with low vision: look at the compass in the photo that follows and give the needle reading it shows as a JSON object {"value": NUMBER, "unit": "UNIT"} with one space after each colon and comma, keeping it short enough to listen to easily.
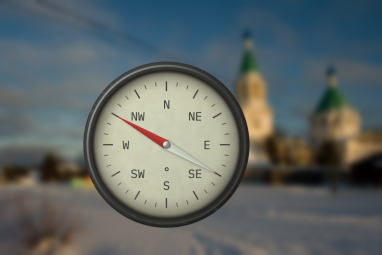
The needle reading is {"value": 300, "unit": "°"}
